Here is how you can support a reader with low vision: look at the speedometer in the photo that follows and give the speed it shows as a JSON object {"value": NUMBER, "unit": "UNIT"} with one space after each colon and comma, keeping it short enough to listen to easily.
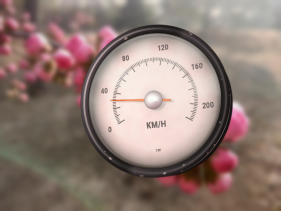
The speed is {"value": 30, "unit": "km/h"}
